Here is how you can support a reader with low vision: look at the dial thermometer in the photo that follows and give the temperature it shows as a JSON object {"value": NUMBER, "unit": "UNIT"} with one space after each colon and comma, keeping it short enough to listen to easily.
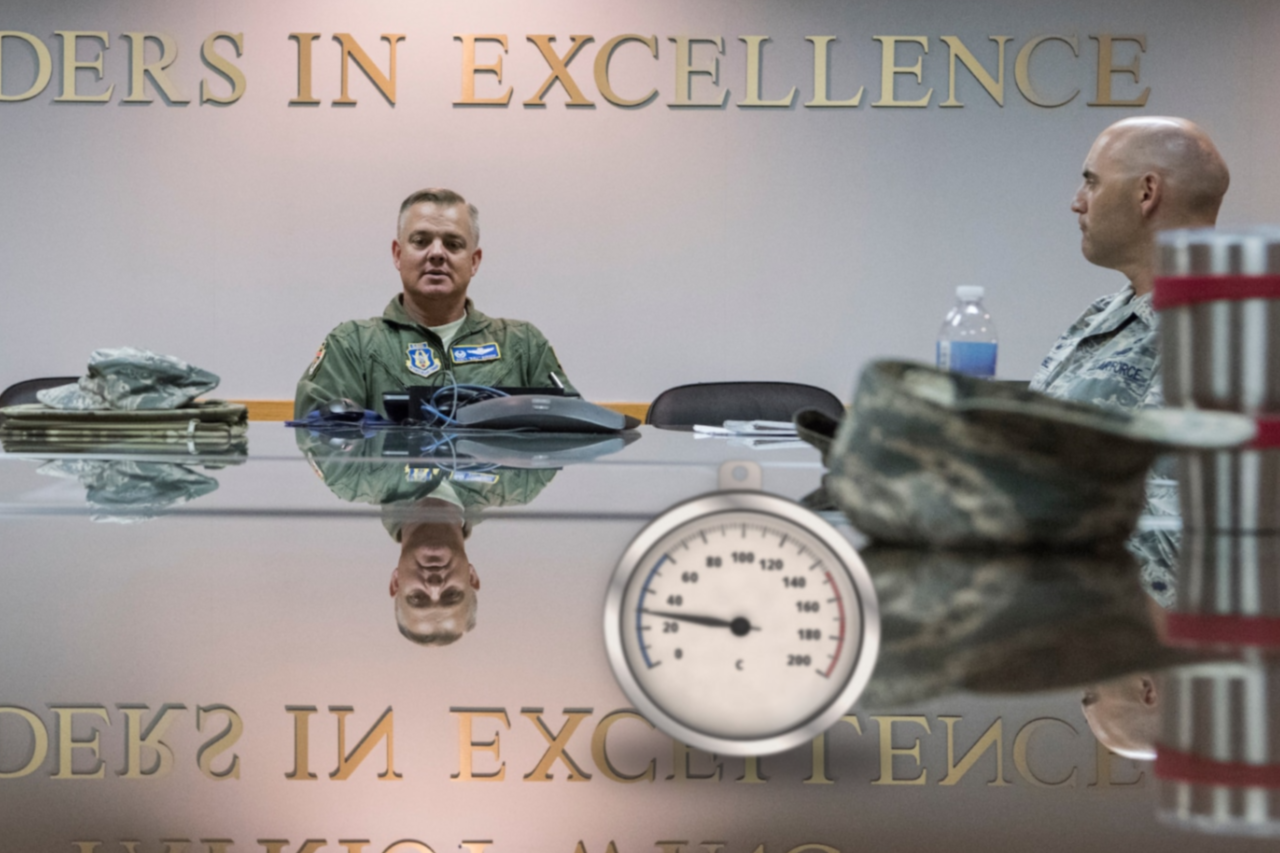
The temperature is {"value": 30, "unit": "°C"}
